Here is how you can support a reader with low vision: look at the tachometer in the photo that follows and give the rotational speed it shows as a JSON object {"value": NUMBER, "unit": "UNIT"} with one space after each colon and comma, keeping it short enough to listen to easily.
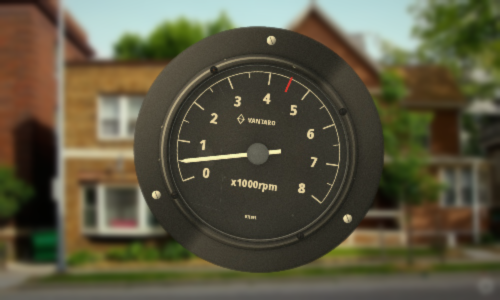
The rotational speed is {"value": 500, "unit": "rpm"}
